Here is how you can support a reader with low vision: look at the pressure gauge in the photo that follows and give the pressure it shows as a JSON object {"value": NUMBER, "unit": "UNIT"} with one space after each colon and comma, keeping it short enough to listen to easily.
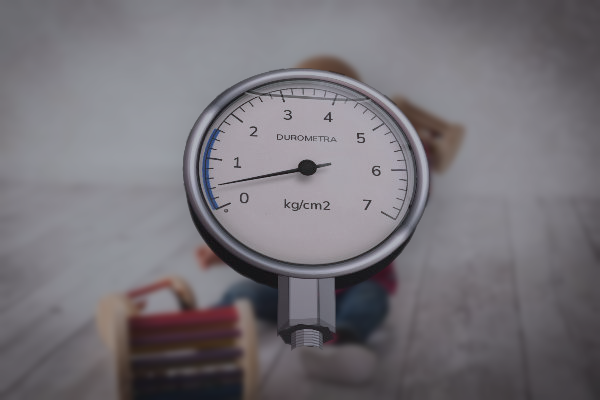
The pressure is {"value": 0.4, "unit": "kg/cm²"}
